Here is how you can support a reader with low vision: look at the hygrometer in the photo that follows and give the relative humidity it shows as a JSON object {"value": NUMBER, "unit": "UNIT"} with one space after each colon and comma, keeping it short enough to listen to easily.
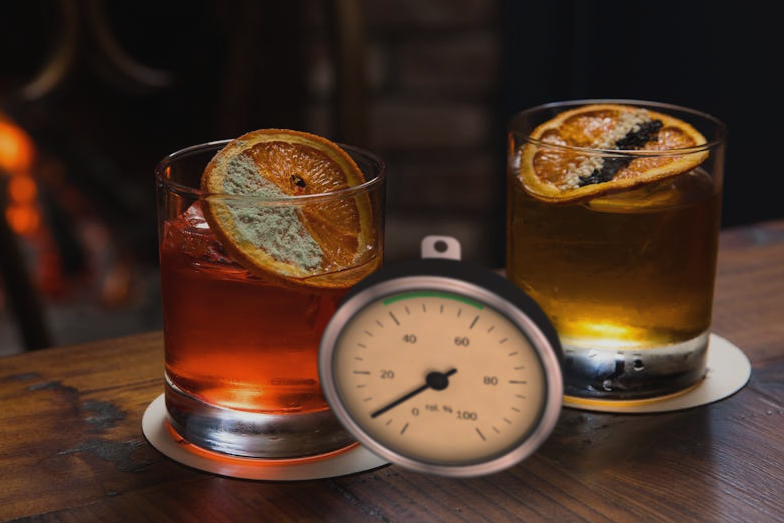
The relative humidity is {"value": 8, "unit": "%"}
